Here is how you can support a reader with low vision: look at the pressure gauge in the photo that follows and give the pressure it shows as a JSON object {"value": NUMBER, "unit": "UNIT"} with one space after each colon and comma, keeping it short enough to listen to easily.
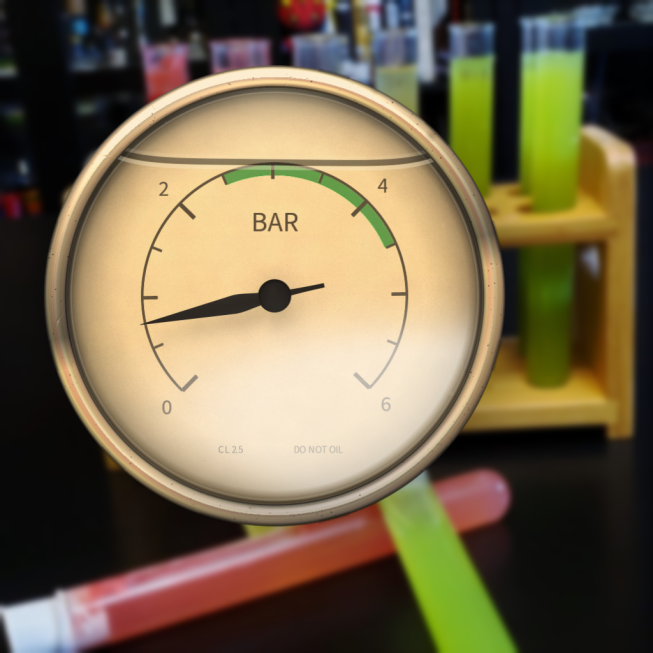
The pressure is {"value": 0.75, "unit": "bar"}
